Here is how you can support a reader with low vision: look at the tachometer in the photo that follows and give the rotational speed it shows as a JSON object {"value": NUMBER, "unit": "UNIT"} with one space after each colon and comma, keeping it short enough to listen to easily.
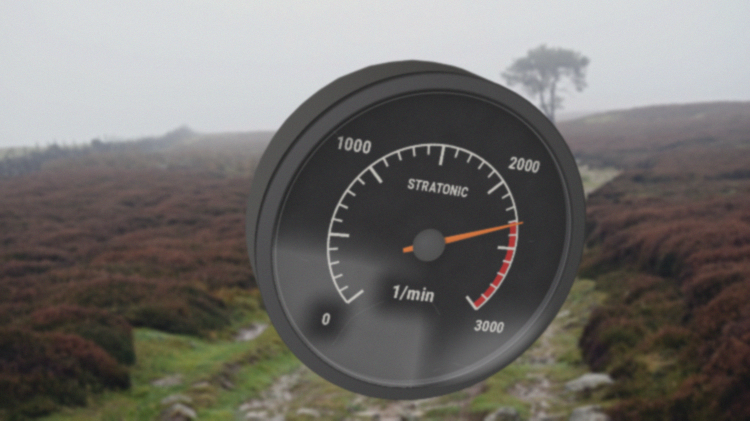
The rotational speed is {"value": 2300, "unit": "rpm"}
